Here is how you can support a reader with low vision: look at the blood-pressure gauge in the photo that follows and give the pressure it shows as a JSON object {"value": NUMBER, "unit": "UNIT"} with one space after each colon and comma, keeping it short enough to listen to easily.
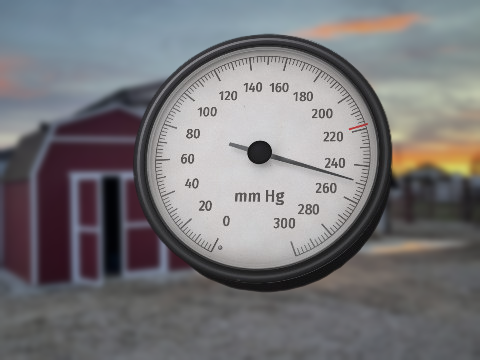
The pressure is {"value": 250, "unit": "mmHg"}
